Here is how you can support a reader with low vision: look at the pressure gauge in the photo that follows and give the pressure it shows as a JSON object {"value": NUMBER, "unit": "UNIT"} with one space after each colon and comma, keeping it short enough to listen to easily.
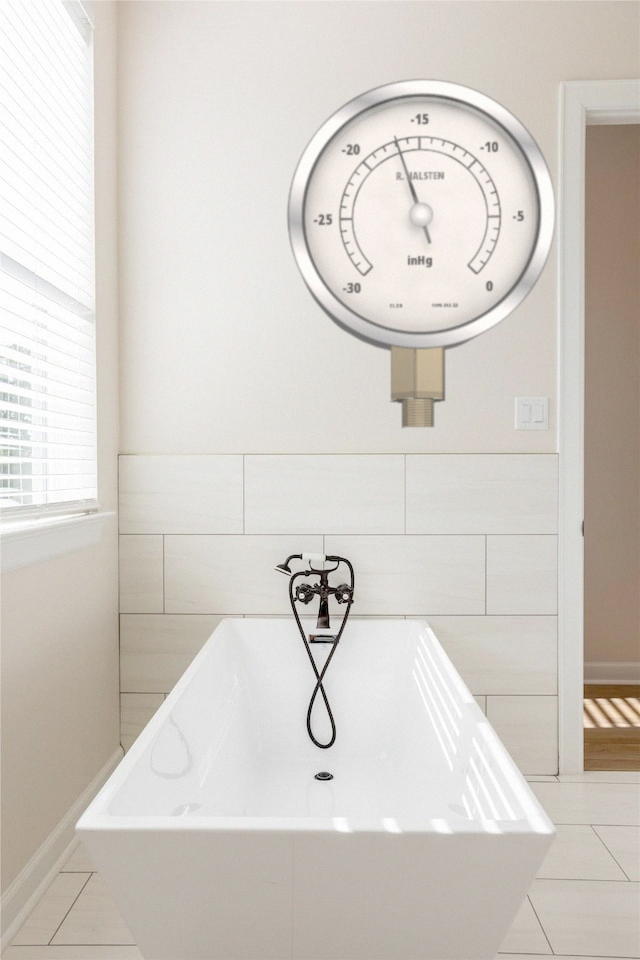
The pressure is {"value": -17, "unit": "inHg"}
